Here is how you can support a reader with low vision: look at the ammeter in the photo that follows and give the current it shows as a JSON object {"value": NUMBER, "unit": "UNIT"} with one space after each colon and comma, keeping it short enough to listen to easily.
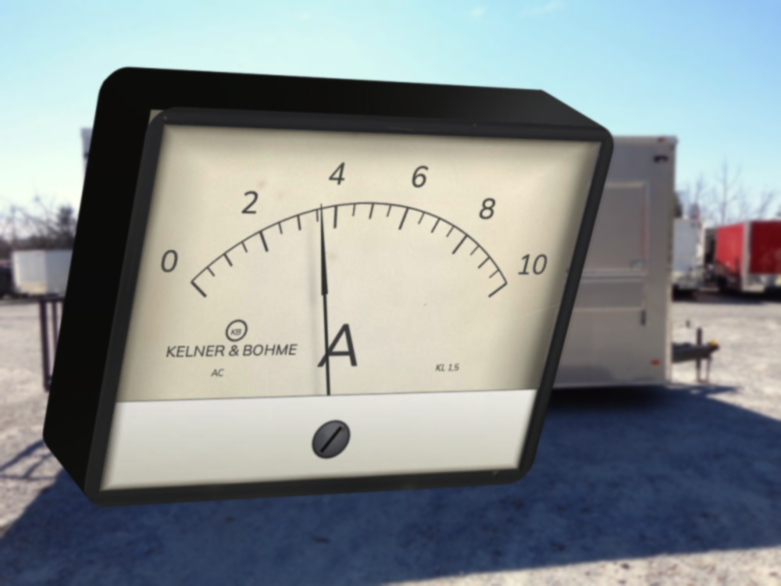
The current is {"value": 3.5, "unit": "A"}
